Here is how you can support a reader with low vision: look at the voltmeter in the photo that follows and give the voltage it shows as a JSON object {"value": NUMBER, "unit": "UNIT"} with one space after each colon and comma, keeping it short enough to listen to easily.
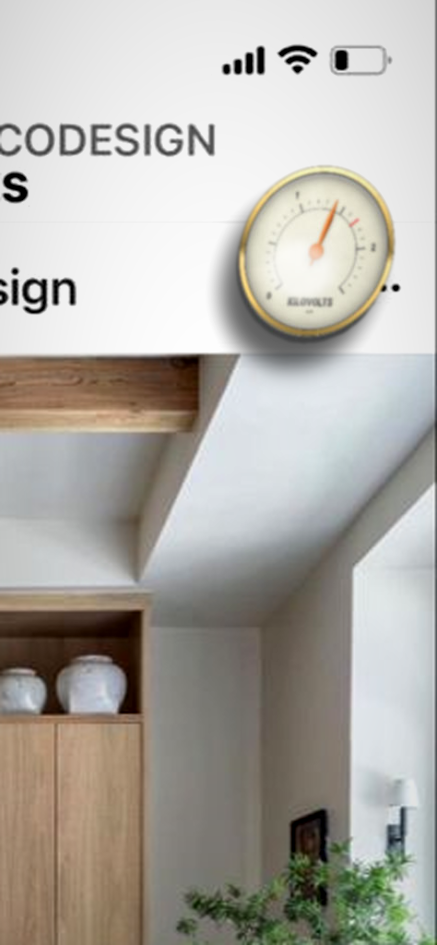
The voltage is {"value": 1.4, "unit": "kV"}
